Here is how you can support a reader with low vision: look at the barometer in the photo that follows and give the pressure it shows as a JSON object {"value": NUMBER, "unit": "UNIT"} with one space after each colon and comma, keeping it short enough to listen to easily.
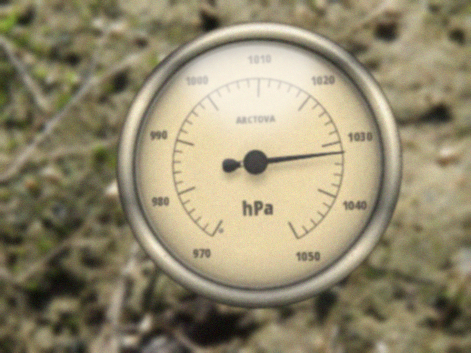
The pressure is {"value": 1032, "unit": "hPa"}
